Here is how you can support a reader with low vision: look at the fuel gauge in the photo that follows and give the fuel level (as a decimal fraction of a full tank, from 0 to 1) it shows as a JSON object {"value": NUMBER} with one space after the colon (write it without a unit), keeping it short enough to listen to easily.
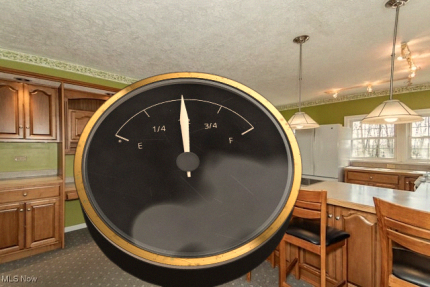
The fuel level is {"value": 0.5}
